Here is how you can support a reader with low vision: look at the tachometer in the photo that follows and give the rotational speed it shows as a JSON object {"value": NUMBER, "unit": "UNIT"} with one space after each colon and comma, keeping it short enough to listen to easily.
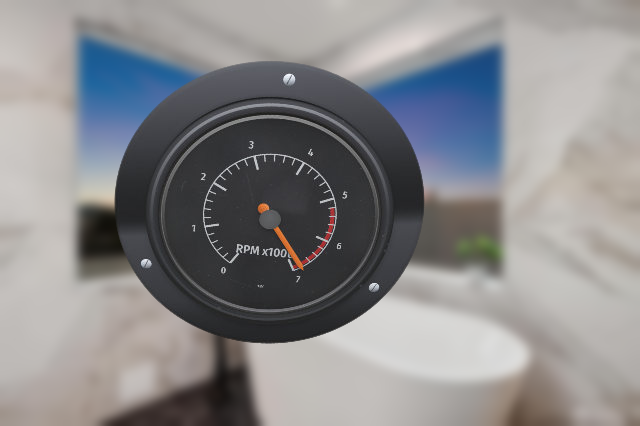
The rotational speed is {"value": 6800, "unit": "rpm"}
